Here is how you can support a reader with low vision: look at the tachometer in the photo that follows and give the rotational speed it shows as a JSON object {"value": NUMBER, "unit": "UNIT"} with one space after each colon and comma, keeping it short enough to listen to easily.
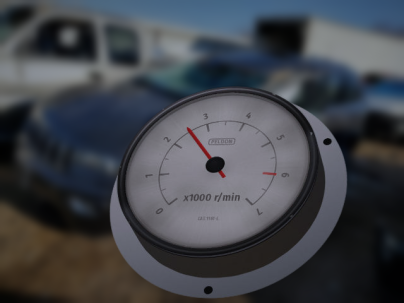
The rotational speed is {"value": 2500, "unit": "rpm"}
